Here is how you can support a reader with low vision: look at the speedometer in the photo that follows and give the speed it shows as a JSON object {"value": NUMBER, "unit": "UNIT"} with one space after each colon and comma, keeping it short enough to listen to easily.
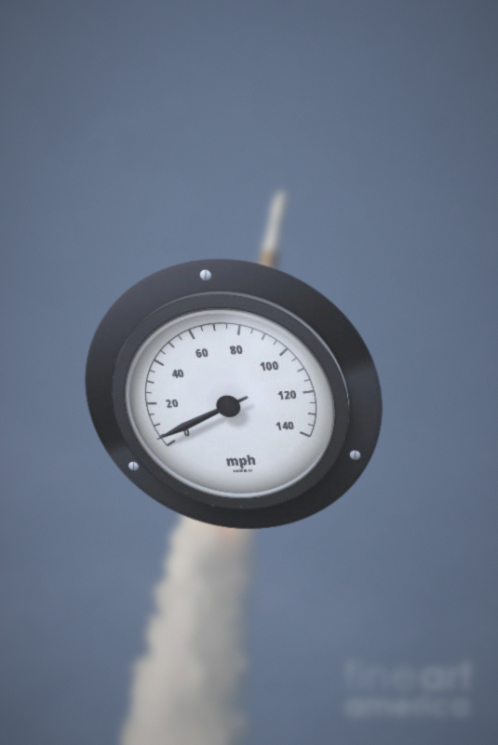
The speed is {"value": 5, "unit": "mph"}
